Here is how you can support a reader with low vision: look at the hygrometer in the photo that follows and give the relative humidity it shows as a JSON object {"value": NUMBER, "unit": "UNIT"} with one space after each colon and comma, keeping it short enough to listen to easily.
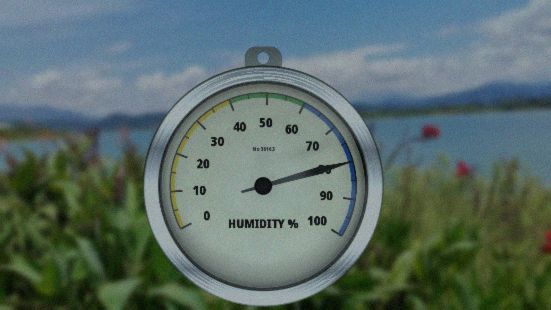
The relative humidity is {"value": 80, "unit": "%"}
